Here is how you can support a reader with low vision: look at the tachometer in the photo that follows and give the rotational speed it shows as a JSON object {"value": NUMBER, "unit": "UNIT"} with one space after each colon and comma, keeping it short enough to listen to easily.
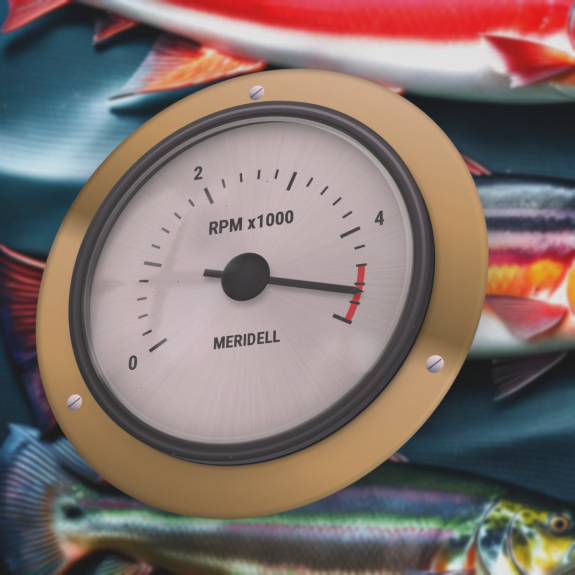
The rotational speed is {"value": 4700, "unit": "rpm"}
